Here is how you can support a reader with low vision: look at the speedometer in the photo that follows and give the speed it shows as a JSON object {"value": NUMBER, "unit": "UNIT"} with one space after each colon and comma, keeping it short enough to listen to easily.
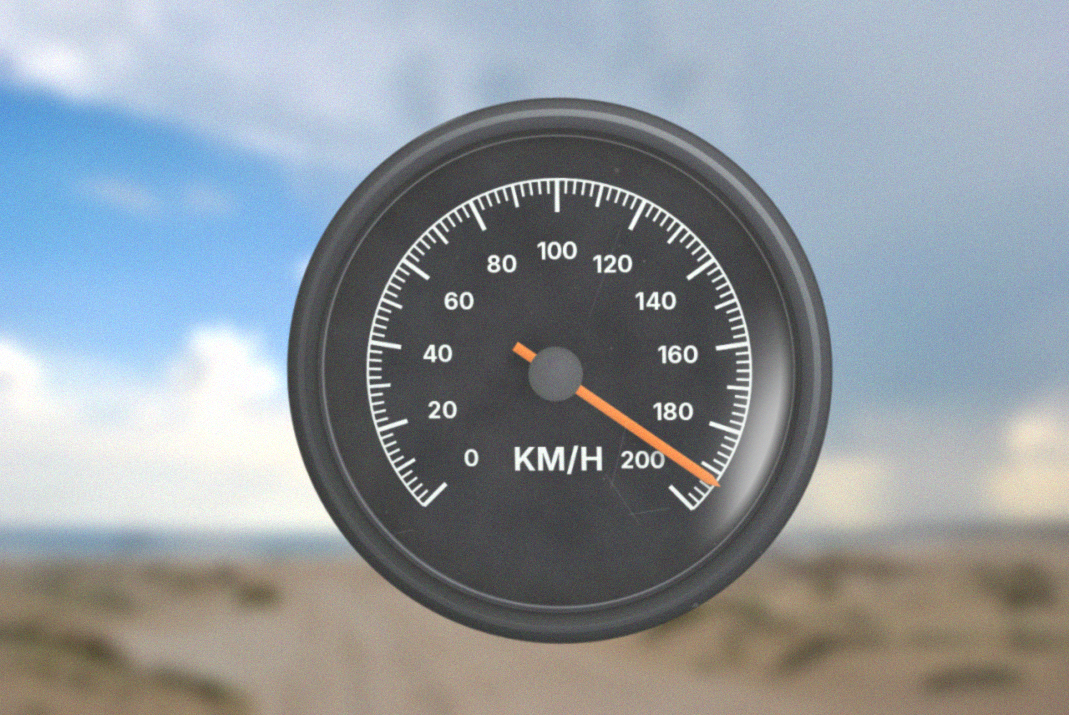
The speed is {"value": 192, "unit": "km/h"}
